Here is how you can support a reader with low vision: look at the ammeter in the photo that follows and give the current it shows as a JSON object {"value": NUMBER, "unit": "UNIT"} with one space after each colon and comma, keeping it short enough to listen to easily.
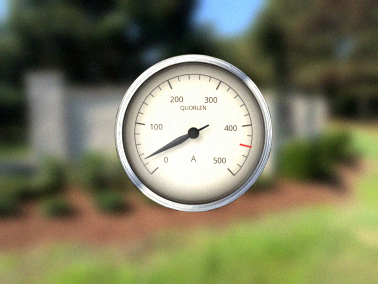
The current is {"value": 30, "unit": "A"}
